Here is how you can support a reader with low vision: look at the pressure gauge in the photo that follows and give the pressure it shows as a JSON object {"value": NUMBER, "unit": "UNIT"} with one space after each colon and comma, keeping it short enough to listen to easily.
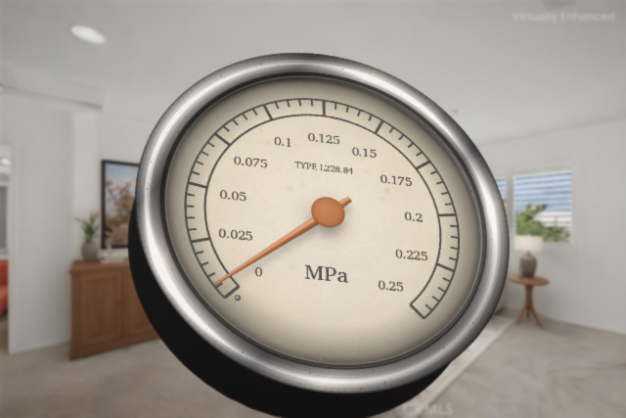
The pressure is {"value": 0.005, "unit": "MPa"}
